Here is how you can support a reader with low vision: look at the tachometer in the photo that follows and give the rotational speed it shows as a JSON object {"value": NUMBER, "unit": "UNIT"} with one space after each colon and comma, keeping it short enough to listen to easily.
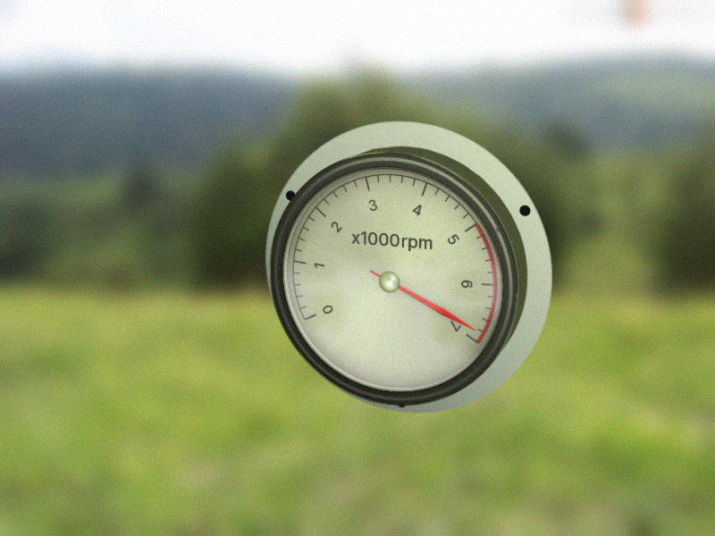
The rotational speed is {"value": 6800, "unit": "rpm"}
